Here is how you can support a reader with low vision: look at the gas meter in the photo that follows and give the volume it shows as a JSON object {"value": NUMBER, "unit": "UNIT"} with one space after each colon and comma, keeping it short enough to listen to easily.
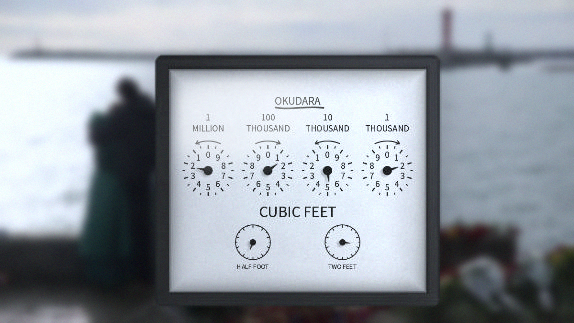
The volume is {"value": 215200, "unit": "ft³"}
